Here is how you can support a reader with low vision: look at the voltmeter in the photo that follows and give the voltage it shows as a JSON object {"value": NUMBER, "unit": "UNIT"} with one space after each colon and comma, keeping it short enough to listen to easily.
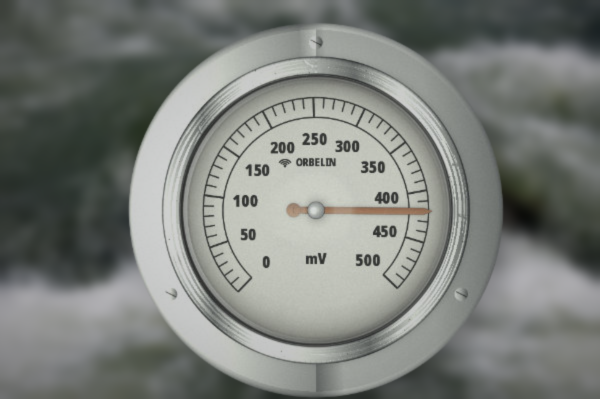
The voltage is {"value": 420, "unit": "mV"}
